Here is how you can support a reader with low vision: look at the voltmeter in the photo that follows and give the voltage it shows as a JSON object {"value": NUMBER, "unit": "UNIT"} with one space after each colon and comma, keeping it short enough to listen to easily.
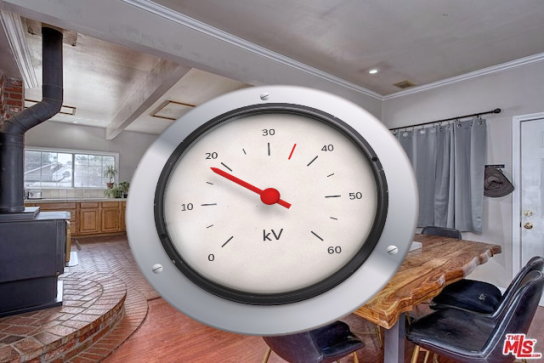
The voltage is {"value": 17.5, "unit": "kV"}
